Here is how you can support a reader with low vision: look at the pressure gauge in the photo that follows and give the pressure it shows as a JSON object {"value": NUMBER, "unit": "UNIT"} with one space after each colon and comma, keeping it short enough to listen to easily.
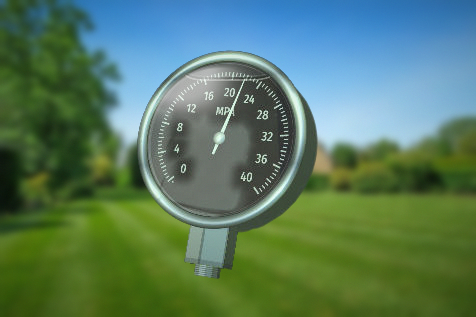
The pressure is {"value": 22, "unit": "MPa"}
